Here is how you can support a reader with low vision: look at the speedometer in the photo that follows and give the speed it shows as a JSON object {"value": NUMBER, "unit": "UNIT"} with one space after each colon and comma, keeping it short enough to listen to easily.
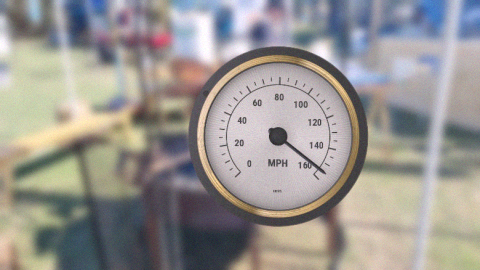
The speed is {"value": 155, "unit": "mph"}
